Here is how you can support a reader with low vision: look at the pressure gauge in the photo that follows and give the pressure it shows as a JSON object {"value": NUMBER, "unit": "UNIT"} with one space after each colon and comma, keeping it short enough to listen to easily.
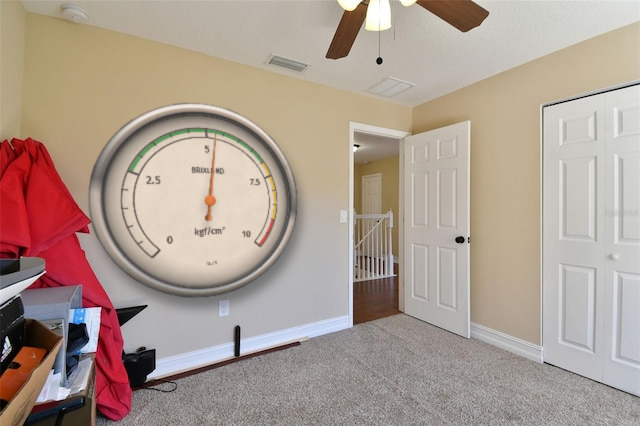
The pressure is {"value": 5.25, "unit": "kg/cm²"}
